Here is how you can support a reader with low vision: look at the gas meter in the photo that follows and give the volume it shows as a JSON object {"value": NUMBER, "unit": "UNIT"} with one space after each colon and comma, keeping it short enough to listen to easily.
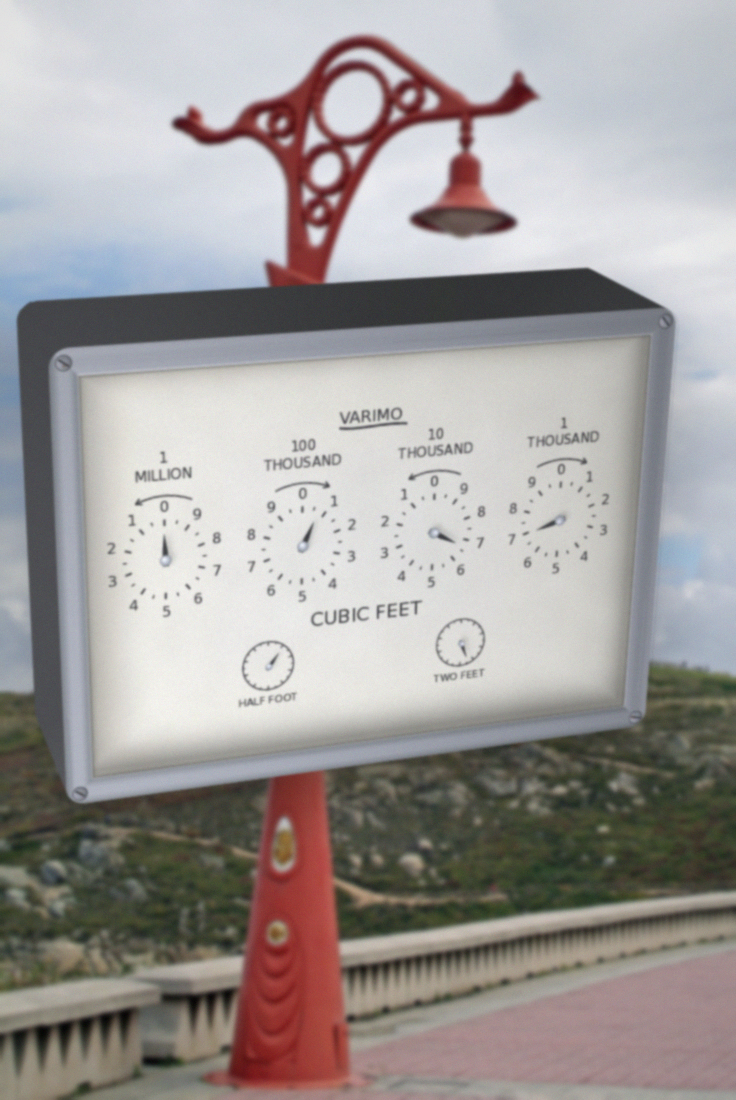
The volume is {"value": 6700, "unit": "ft³"}
